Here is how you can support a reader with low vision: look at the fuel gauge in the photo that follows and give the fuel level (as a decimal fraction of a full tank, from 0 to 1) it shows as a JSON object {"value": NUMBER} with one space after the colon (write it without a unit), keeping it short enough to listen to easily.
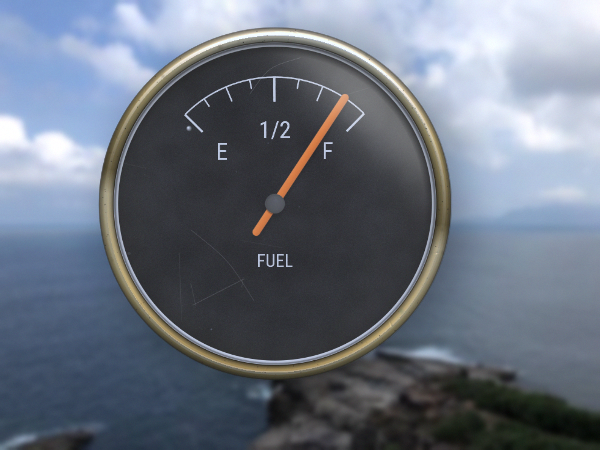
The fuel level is {"value": 0.875}
